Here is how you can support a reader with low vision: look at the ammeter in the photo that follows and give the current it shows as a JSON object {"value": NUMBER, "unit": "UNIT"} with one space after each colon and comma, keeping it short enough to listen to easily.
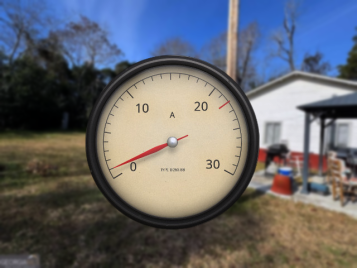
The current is {"value": 1, "unit": "A"}
